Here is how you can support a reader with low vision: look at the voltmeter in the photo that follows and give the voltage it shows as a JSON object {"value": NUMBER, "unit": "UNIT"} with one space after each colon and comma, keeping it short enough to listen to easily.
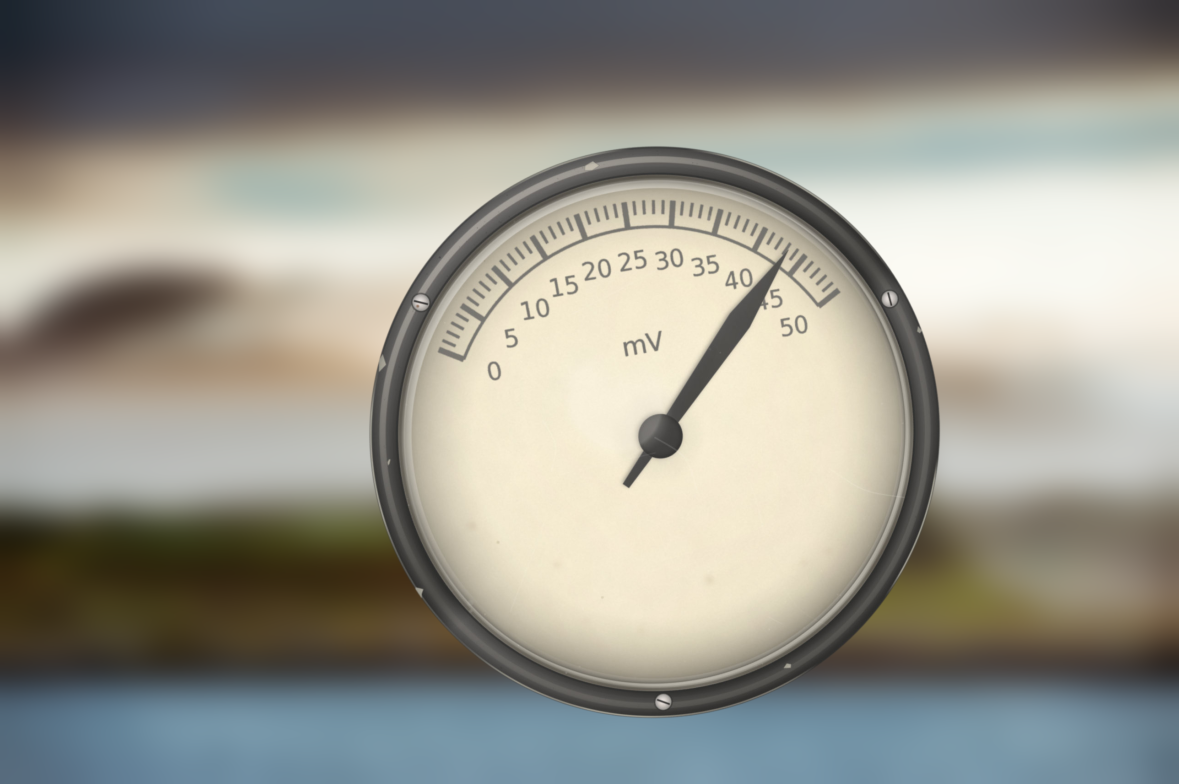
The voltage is {"value": 43, "unit": "mV"}
